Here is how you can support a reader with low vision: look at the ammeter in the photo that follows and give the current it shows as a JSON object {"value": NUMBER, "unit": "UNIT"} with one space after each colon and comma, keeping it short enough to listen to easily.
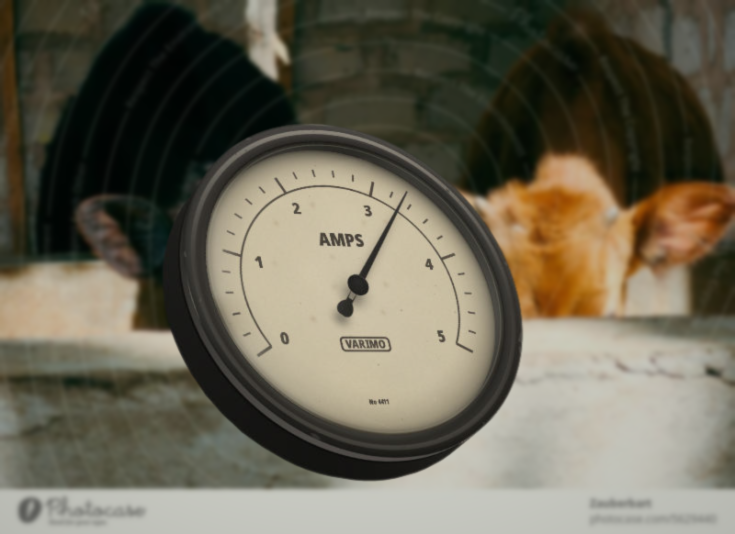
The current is {"value": 3.3, "unit": "A"}
